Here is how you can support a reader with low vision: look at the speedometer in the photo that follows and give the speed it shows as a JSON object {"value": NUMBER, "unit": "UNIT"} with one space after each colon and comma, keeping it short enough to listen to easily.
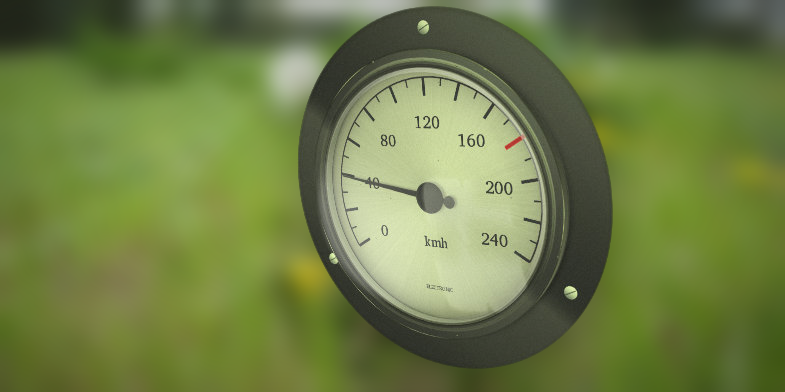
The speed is {"value": 40, "unit": "km/h"}
